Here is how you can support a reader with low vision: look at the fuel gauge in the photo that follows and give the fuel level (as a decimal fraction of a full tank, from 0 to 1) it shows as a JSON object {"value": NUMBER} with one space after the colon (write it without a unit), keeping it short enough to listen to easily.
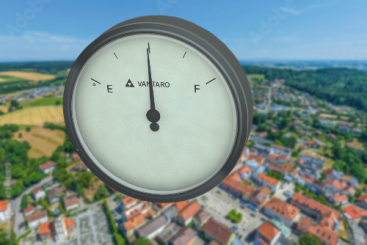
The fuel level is {"value": 0.5}
